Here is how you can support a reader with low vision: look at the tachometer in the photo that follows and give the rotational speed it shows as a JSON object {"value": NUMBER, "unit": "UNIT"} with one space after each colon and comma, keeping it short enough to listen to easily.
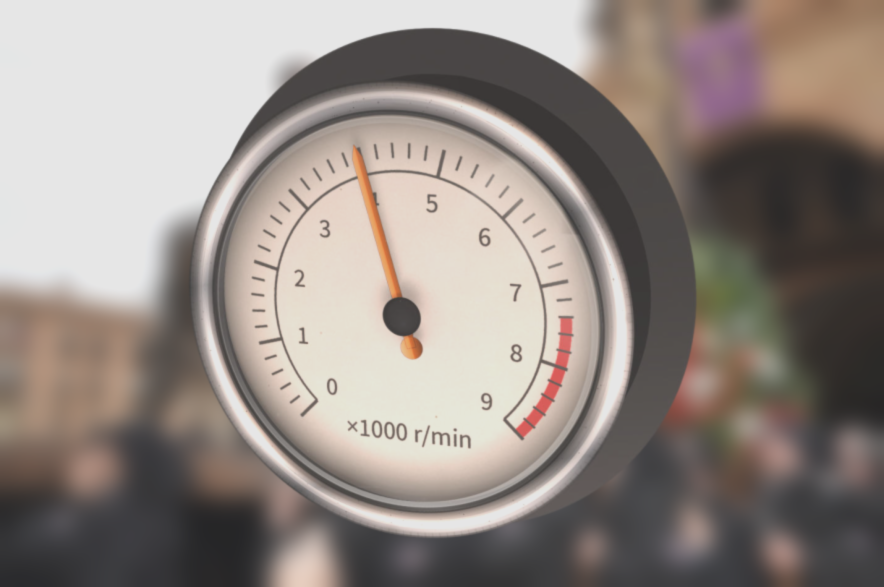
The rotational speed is {"value": 4000, "unit": "rpm"}
